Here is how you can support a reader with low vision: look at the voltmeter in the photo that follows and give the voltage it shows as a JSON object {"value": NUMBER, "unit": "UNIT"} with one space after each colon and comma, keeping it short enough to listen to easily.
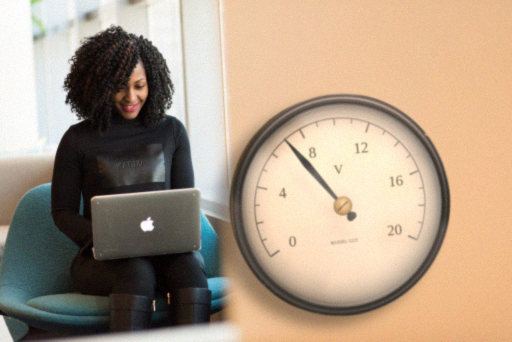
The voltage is {"value": 7, "unit": "V"}
